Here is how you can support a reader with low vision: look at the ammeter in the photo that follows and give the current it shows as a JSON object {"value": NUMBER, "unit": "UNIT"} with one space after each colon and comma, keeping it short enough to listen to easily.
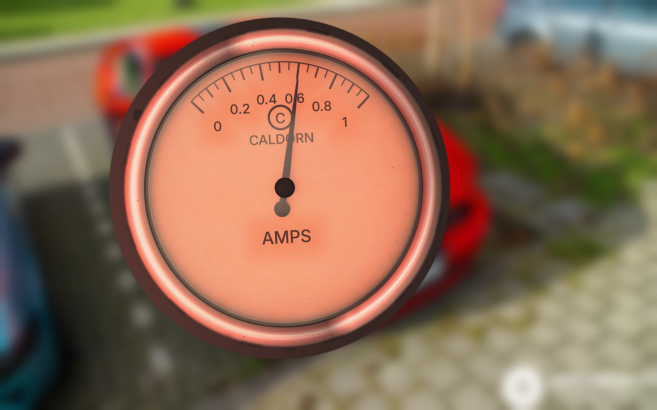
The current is {"value": 0.6, "unit": "A"}
